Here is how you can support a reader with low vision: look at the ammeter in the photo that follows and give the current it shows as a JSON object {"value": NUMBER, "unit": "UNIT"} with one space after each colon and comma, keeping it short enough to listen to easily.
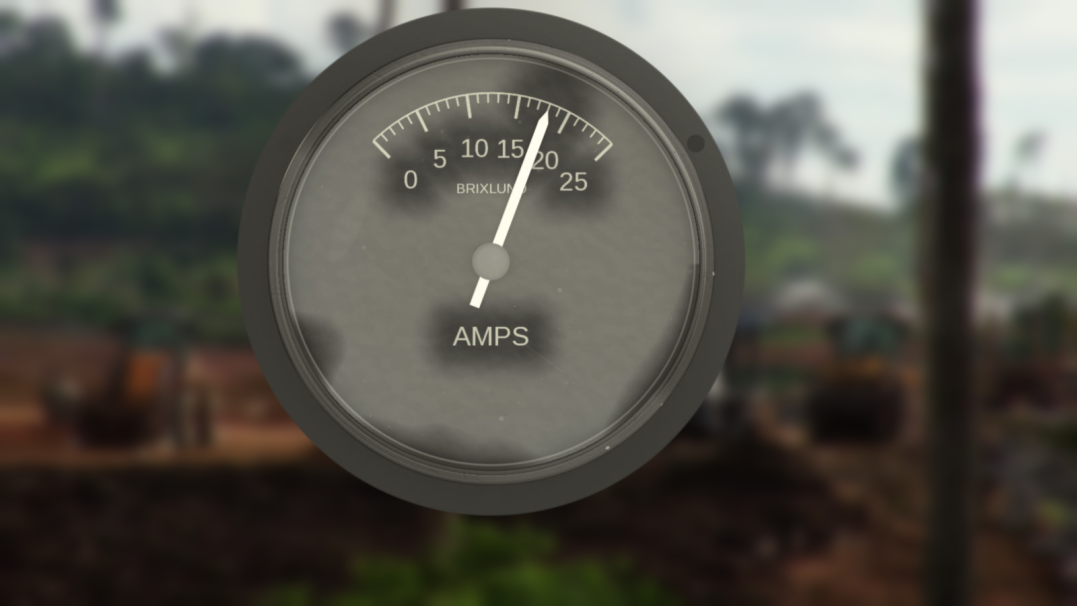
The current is {"value": 18, "unit": "A"}
